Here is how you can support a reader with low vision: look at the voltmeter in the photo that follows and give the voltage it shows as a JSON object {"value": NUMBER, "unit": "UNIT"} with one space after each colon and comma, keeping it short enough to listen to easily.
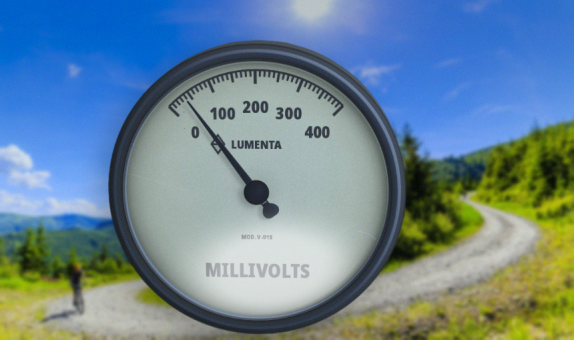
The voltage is {"value": 40, "unit": "mV"}
